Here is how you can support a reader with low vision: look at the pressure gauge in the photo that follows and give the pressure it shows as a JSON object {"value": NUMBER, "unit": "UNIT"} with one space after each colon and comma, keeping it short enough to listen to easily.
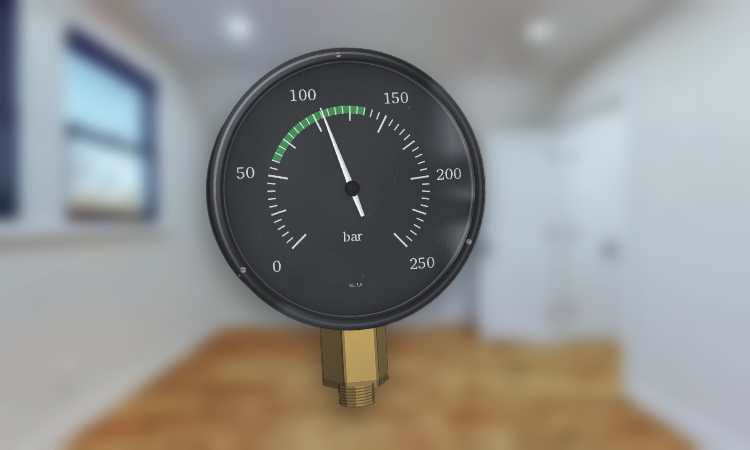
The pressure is {"value": 105, "unit": "bar"}
